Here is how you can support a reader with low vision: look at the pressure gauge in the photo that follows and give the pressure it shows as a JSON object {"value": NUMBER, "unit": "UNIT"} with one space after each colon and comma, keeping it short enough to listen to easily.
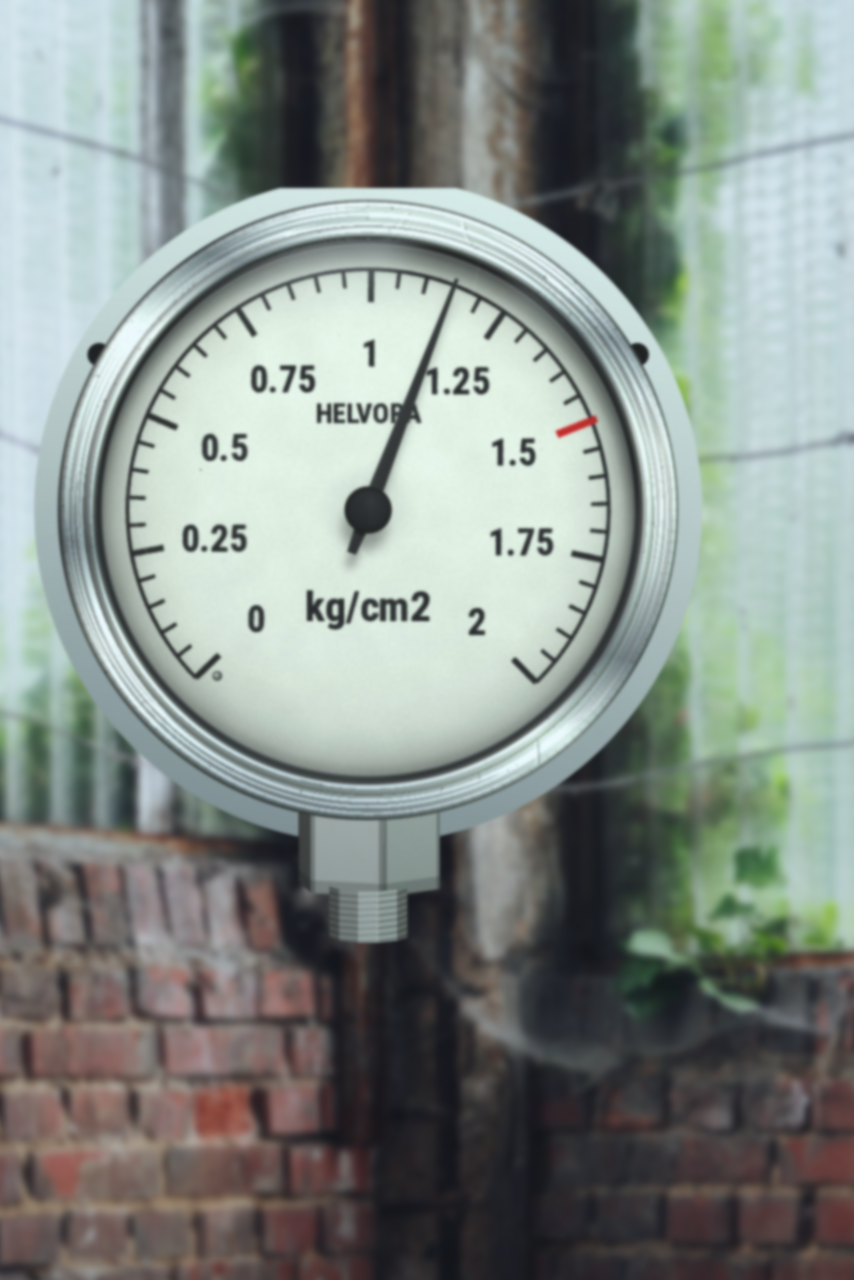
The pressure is {"value": 1.15, "unit": "kg/cm²"}
